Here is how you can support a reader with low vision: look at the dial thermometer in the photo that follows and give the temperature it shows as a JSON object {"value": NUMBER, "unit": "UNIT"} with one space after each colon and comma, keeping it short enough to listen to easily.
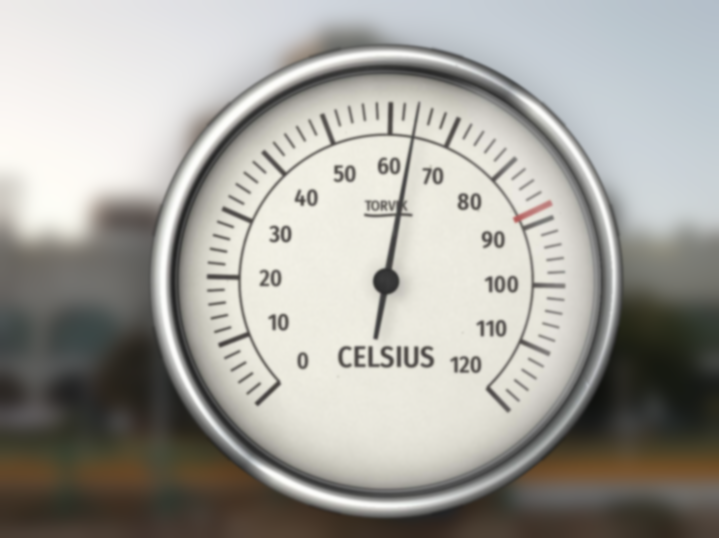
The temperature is {"value": 64, "unit": "°C"}
